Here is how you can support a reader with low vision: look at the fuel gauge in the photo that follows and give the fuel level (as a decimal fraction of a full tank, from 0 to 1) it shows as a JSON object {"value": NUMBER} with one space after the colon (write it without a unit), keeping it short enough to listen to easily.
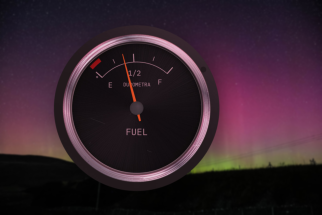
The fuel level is {"value": 0.375}
